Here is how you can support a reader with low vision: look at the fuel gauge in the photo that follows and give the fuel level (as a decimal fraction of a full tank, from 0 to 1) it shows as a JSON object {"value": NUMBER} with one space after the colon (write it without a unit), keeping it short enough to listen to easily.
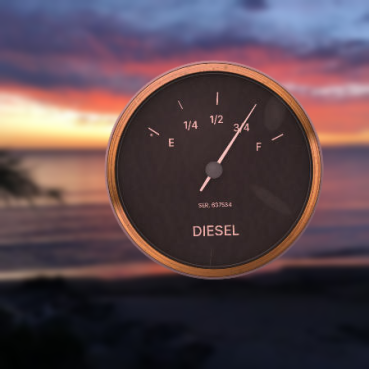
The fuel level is {"value": 0.75}
